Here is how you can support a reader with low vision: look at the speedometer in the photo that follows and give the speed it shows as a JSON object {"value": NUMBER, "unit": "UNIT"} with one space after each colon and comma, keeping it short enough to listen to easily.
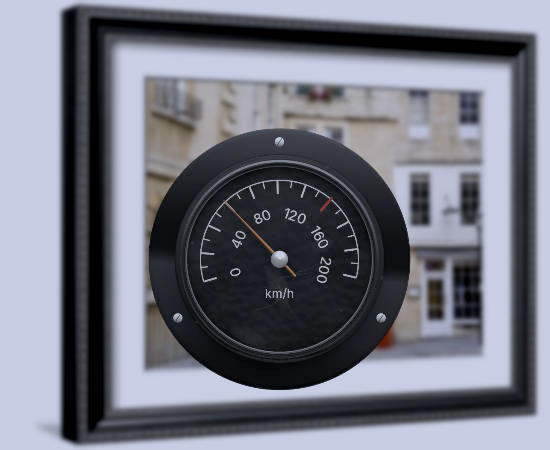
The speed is {"value": 60, "unit": "km/h"}
